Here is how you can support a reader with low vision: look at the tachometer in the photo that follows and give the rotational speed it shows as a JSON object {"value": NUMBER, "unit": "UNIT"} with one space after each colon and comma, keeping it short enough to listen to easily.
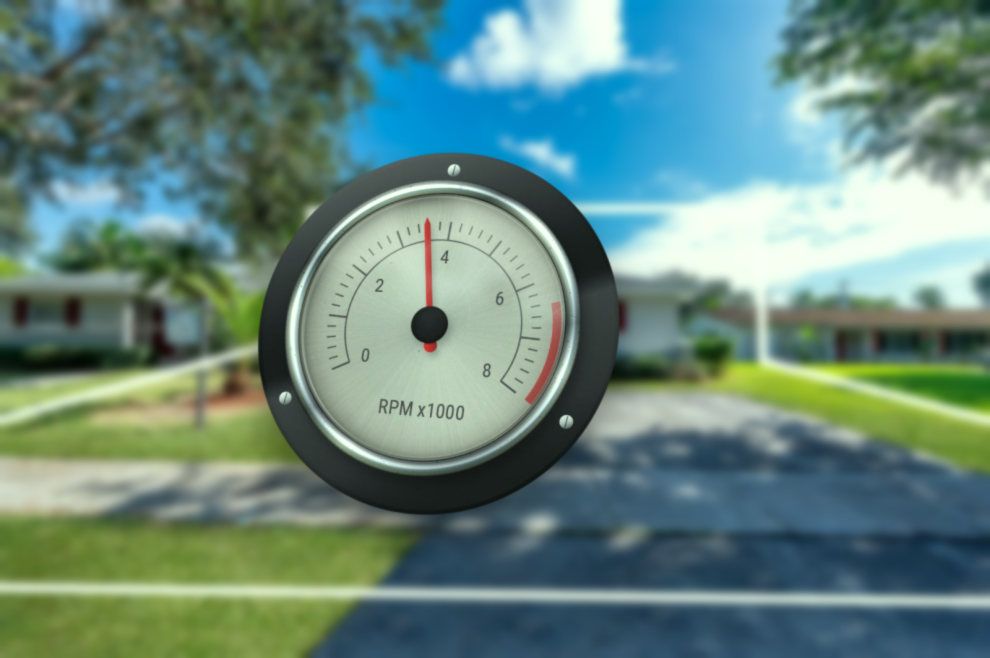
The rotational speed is {"value": 3600, "unit": "rpm"}
